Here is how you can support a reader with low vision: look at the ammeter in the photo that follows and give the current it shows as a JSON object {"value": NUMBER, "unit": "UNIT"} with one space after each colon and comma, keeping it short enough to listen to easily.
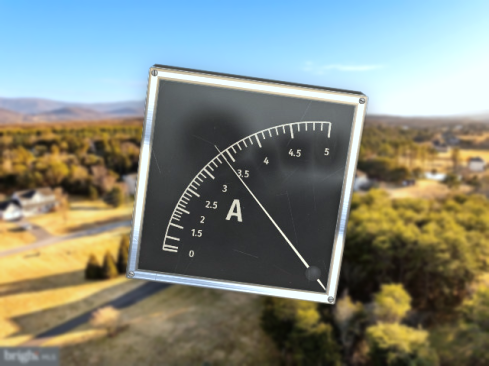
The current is {"value": 3.4, "unit": "A"}
